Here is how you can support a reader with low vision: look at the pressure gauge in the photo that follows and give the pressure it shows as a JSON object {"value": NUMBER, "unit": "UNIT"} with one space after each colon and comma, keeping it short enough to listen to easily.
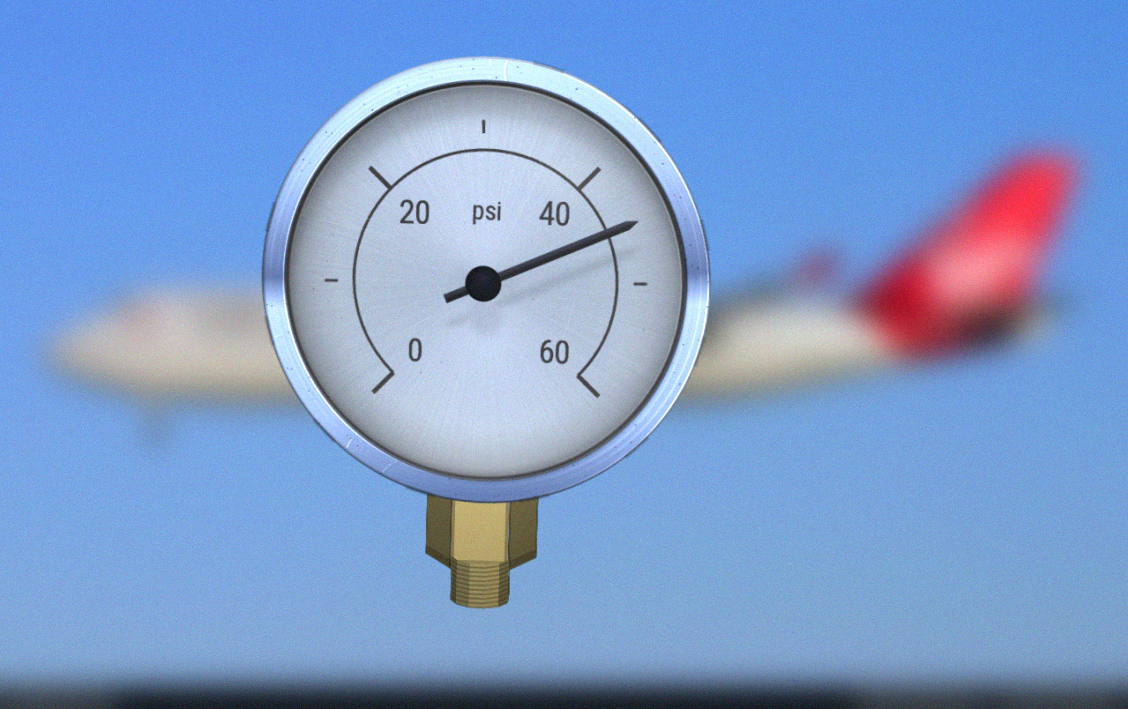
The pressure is {"value": 45, "unit": "psi"}
